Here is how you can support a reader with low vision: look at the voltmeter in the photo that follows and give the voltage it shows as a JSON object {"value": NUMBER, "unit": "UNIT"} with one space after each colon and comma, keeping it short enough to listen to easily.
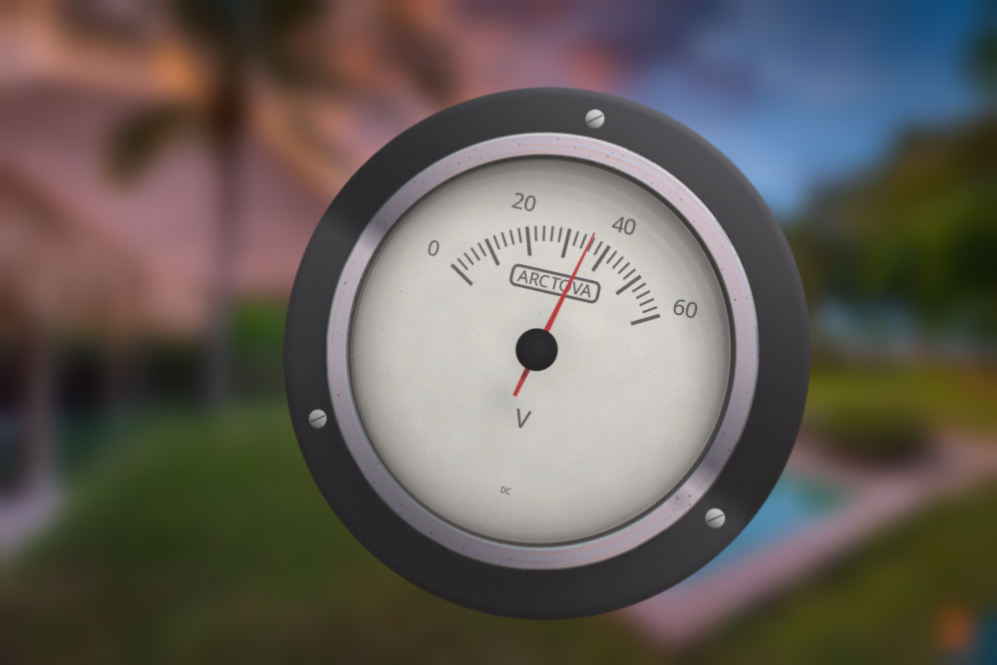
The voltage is {"value": 36, "unit": "V"}
